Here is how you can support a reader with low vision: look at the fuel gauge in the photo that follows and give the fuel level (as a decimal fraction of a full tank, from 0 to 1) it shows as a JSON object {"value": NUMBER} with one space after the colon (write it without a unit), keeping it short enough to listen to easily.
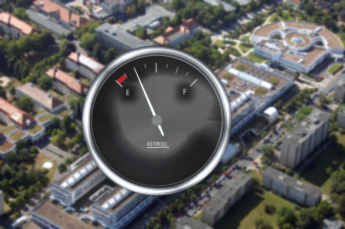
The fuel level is {"value": 0.25}
